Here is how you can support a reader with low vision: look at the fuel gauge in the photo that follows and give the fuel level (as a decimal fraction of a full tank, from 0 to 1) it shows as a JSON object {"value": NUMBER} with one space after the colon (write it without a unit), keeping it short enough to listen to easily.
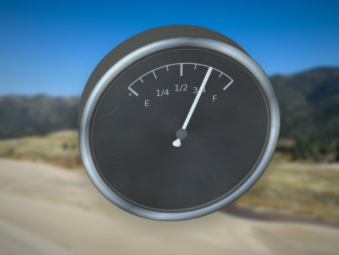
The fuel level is {"value": 0.75}
